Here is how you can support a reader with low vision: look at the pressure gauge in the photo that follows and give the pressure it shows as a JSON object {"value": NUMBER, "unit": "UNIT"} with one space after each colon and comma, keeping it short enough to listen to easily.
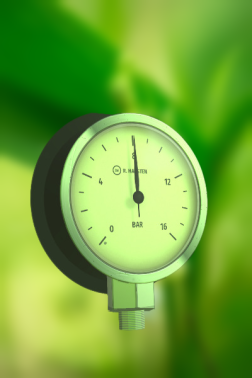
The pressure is {"value": 8, "unit": "bar"}
